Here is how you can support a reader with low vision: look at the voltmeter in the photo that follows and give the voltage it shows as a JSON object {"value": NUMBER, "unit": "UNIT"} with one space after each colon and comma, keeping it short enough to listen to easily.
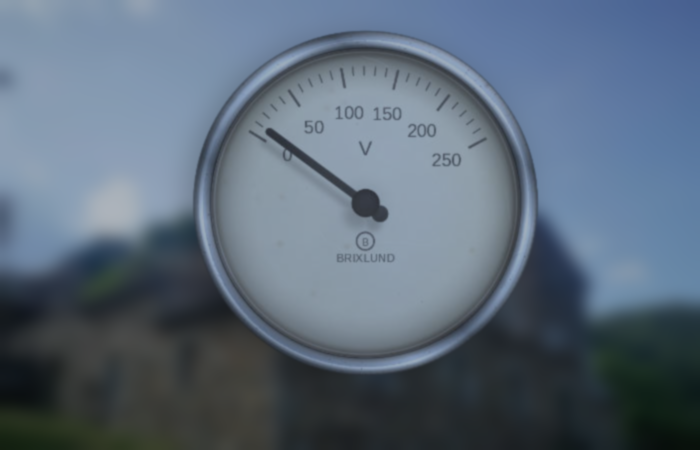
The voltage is {"value": 10, "unit": "V"}
